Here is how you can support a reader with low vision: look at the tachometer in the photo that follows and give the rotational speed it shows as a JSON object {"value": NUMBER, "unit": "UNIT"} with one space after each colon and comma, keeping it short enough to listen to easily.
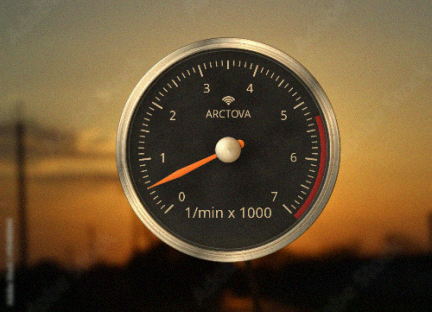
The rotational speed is {"value": 500, "unit": "rpm"}
